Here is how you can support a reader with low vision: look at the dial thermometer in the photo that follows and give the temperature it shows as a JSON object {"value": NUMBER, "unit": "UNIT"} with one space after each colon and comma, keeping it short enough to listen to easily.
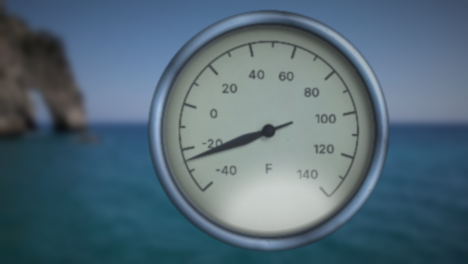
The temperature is {"value": -25, "unit": "°F"}
